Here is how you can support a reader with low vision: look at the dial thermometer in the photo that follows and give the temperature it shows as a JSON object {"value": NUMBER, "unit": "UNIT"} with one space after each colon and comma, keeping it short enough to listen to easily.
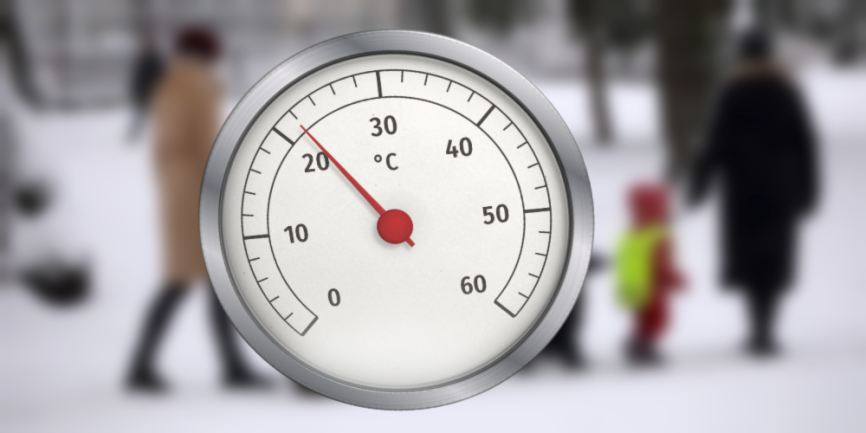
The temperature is {"value": 22, "unit": "°C"}
